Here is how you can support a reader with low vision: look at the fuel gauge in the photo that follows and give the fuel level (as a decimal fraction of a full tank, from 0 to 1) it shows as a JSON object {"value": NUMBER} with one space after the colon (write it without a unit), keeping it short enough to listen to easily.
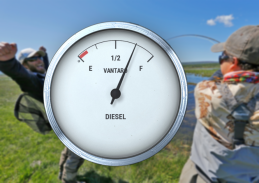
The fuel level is {"value": 0.75}
